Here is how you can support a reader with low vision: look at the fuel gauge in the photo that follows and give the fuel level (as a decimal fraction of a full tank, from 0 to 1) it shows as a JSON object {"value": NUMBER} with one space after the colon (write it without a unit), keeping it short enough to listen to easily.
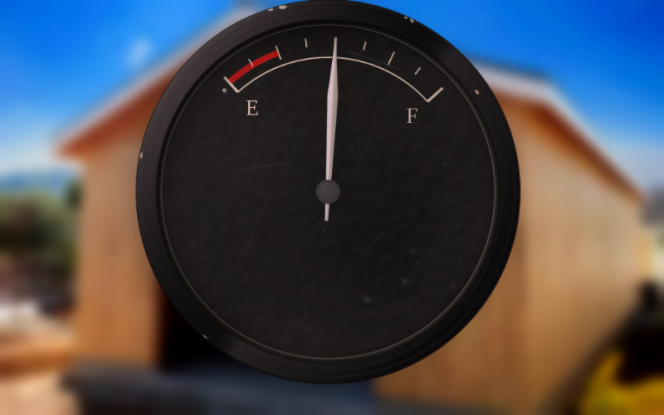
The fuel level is {"value": 0.5}
